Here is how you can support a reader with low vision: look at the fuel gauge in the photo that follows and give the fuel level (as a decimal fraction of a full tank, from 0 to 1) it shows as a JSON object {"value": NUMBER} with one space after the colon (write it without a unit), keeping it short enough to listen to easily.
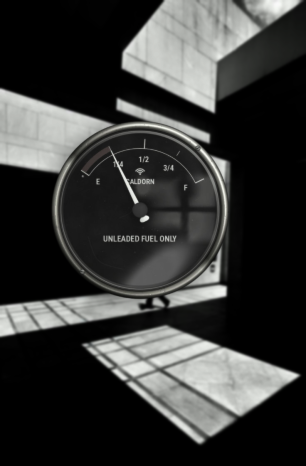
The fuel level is {"value": 0.25}
